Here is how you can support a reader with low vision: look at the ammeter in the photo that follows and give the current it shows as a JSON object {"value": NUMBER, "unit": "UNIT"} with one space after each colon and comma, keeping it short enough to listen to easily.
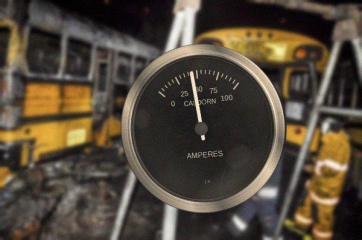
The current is {"value": 45, "unit": "A"}
